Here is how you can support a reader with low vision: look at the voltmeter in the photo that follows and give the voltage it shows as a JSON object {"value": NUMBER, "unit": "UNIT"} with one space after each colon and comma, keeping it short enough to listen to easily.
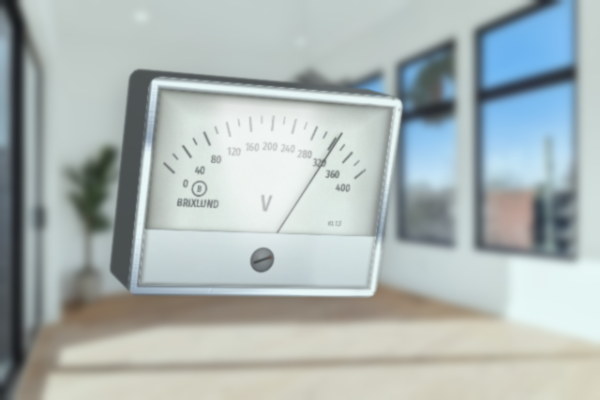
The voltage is {"value": 320, "unit": "V"}
